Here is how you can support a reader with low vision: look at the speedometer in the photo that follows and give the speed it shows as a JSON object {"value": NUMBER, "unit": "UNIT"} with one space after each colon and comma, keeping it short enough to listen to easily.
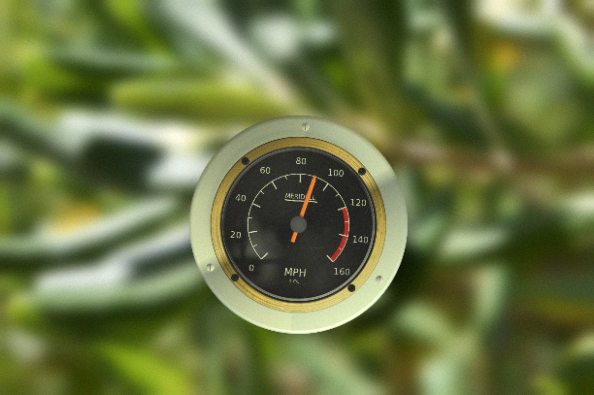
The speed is {"value": 90, "unit": "mph"}
